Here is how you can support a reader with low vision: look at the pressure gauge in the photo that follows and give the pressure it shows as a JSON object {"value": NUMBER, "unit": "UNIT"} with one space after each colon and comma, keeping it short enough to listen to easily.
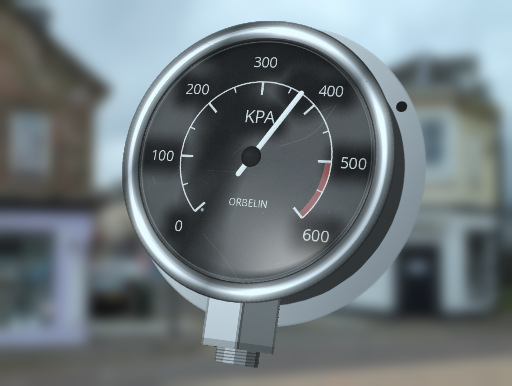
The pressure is {"value": 375, "unit": "kPa"}
